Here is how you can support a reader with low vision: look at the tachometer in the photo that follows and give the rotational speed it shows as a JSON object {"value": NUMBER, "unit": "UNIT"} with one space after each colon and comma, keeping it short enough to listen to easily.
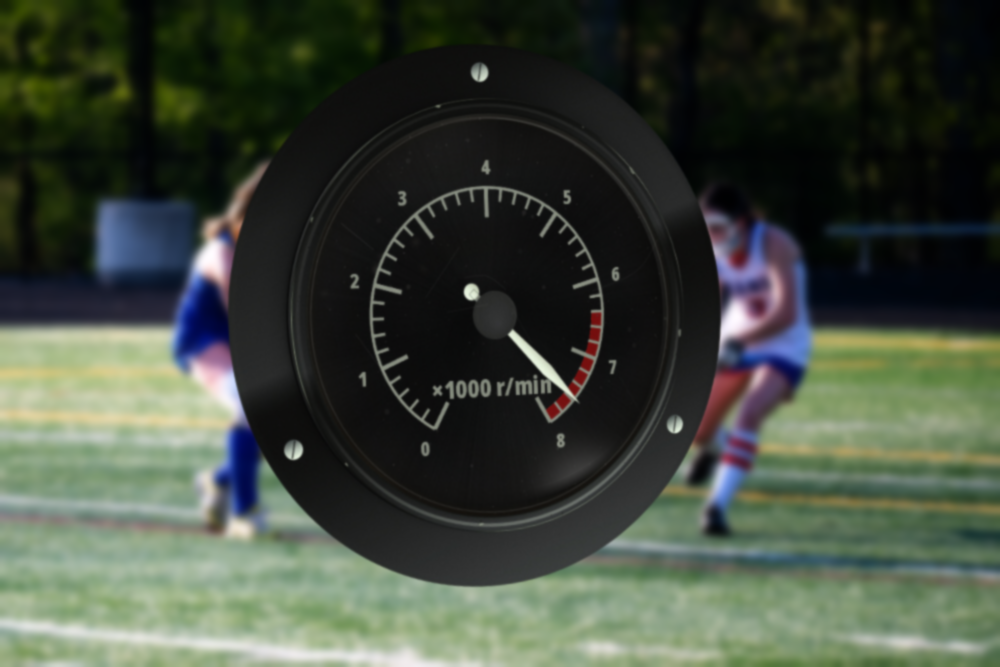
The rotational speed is {"value": 7600, "unit": "rpm"}
